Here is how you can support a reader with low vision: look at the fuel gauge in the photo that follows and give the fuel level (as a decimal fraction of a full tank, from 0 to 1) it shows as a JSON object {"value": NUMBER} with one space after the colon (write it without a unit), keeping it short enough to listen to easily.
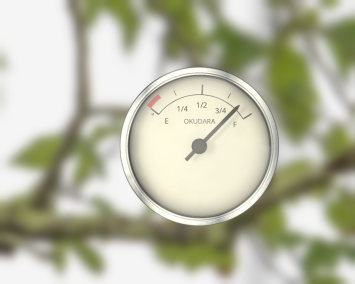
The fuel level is {"value": 0.875}
